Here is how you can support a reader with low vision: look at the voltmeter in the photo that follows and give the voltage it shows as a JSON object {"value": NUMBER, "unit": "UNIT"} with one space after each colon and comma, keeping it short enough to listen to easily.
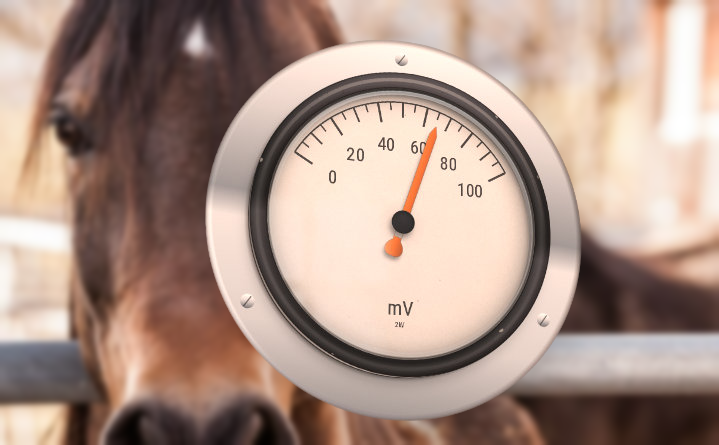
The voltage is {"value": 65, "unit": "mV"}
